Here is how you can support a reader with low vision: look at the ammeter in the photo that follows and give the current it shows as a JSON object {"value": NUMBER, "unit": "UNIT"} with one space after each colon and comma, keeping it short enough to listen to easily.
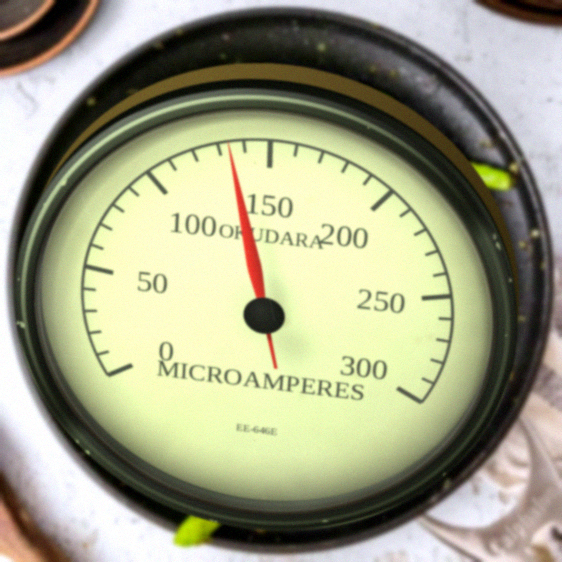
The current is {"value": 135, "unit": "µA"}
